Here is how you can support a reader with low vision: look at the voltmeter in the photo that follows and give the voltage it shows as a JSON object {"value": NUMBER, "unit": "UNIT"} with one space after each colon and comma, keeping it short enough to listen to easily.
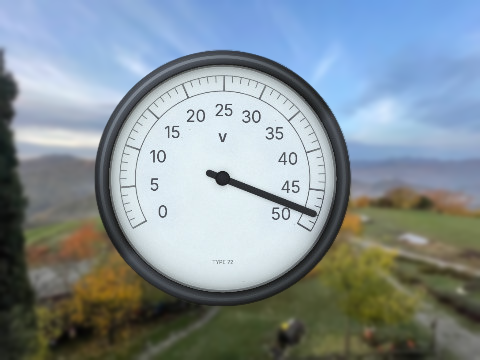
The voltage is {"value": 48, "unit": "V"}
